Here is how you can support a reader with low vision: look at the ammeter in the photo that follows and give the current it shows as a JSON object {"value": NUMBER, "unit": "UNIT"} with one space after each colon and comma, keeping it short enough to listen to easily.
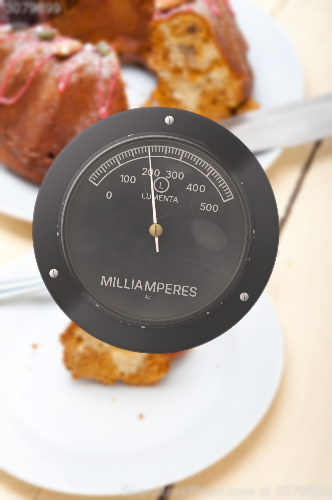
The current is {"value": 200, "unit": "mA"}
